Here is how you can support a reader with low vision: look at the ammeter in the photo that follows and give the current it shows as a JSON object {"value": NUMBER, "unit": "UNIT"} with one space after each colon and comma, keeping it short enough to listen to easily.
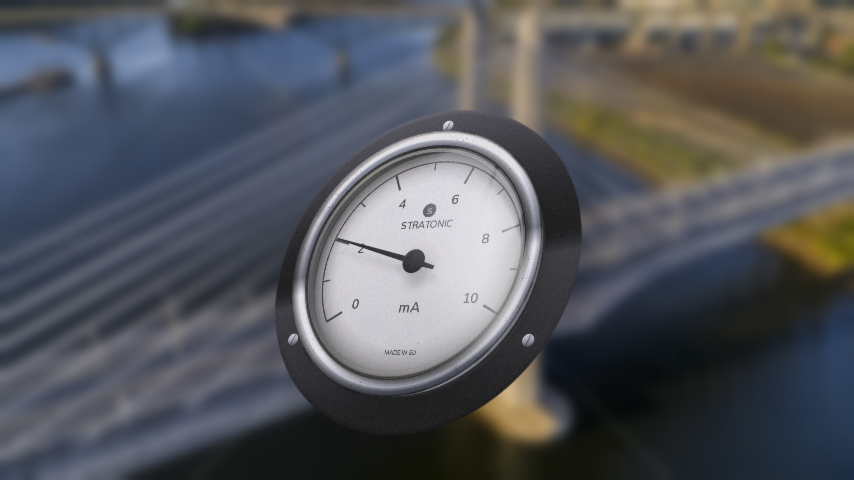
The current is {"value": 2, "unit": "mA"}
